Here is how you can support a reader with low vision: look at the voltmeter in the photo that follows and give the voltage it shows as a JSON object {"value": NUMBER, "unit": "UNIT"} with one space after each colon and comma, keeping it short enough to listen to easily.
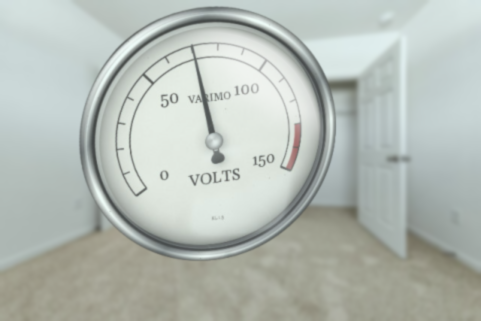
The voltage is {"value": 70, "unit": "V"}
